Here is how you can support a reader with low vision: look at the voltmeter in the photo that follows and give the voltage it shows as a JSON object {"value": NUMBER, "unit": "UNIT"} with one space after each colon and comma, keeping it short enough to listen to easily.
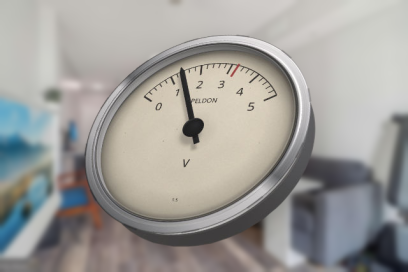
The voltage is {"value": 1.4, "unit": "V"}
